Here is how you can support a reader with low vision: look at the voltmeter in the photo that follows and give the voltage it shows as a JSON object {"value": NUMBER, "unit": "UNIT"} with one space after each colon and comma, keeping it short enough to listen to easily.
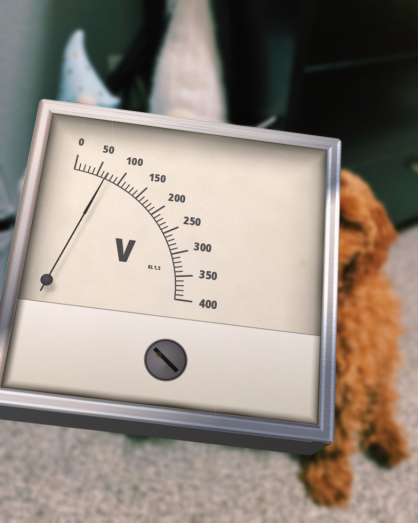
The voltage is {"value": 70, "unit": "V"}
